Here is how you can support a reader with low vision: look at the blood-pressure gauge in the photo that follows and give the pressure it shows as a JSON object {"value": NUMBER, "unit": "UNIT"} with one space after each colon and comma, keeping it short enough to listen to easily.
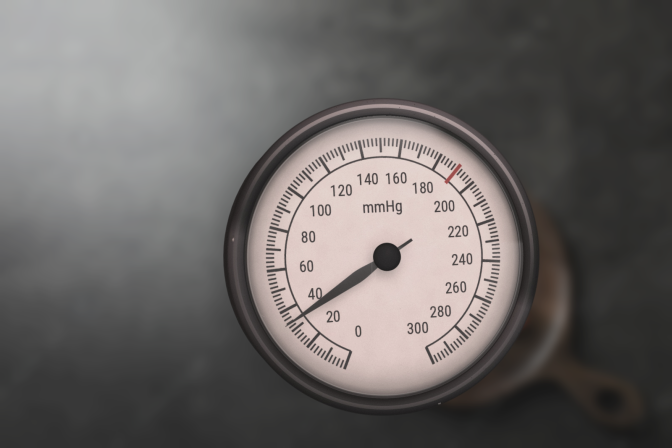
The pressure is {"value": 34, "unit": "mmHg"}
